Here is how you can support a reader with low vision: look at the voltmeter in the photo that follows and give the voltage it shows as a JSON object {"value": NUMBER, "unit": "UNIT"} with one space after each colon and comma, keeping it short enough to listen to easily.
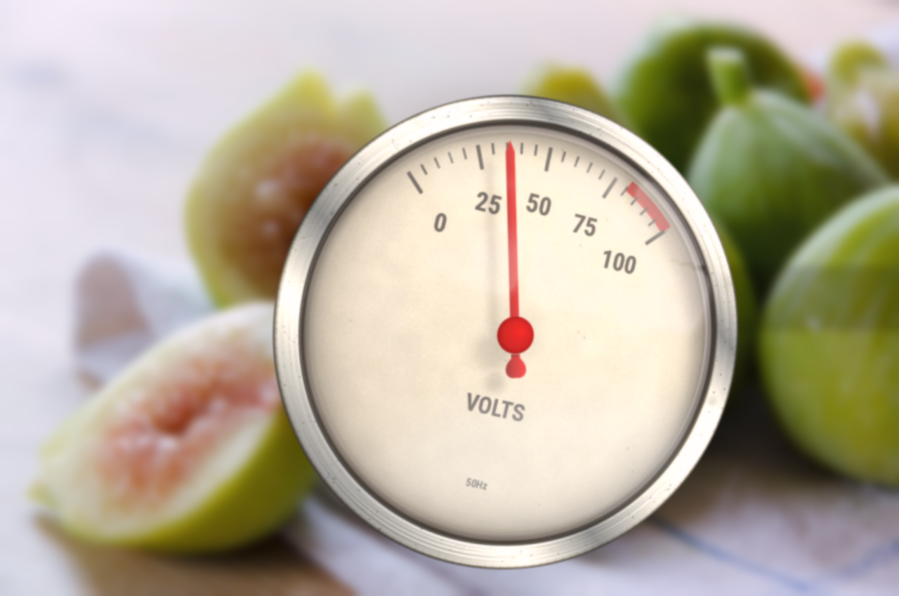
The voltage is {"value": 35, "unit": "V"}
